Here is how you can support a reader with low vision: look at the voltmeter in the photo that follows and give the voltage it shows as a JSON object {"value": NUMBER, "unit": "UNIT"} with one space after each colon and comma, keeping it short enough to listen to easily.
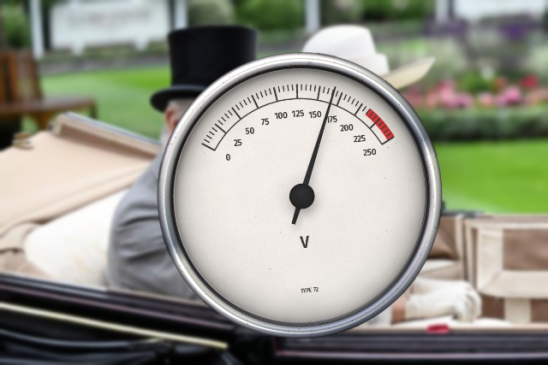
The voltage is {"value": 165, "unit": "V"}
